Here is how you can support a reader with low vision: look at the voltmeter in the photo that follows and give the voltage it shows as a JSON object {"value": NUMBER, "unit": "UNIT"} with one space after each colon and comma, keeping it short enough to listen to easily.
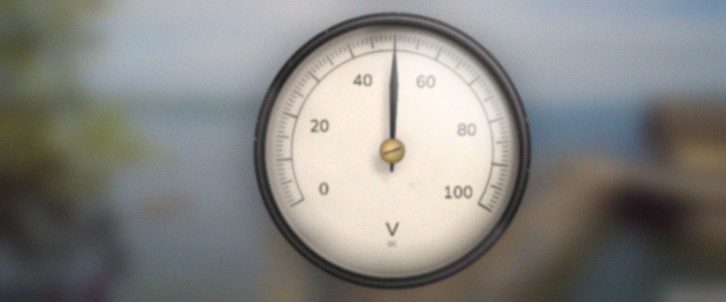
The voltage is {"value": 50, "unit": "V"}
